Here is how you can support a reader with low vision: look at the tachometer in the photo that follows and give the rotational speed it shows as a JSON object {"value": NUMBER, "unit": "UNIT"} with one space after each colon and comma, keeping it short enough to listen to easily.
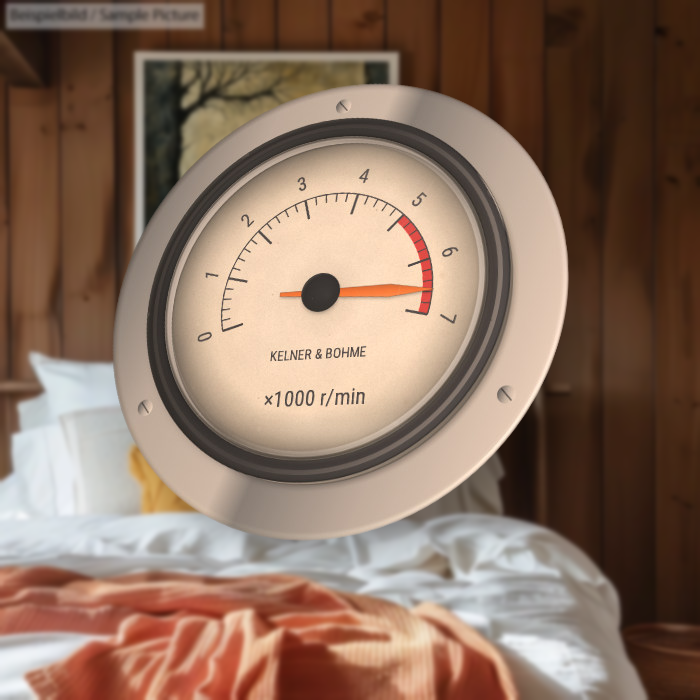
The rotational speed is {"value": 6600, "unit": "rpm"}
